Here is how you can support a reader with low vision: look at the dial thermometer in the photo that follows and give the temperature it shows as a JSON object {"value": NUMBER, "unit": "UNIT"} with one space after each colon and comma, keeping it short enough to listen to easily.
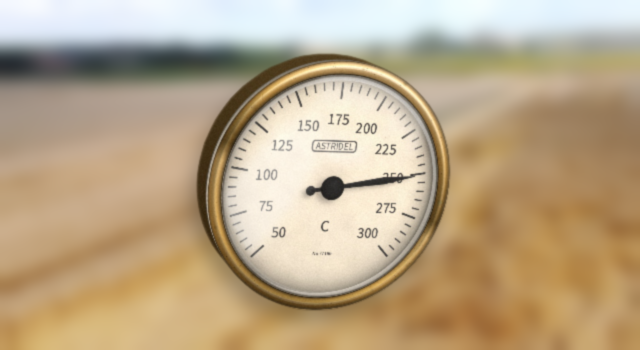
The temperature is {"value": 250, "unit": "°C"}
